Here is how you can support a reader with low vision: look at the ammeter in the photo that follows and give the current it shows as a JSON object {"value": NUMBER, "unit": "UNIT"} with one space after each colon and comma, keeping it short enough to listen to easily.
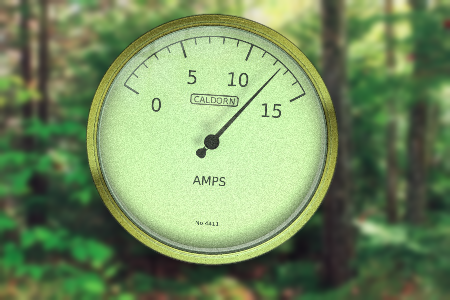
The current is {"value": 12.5, "unit": "A"}
